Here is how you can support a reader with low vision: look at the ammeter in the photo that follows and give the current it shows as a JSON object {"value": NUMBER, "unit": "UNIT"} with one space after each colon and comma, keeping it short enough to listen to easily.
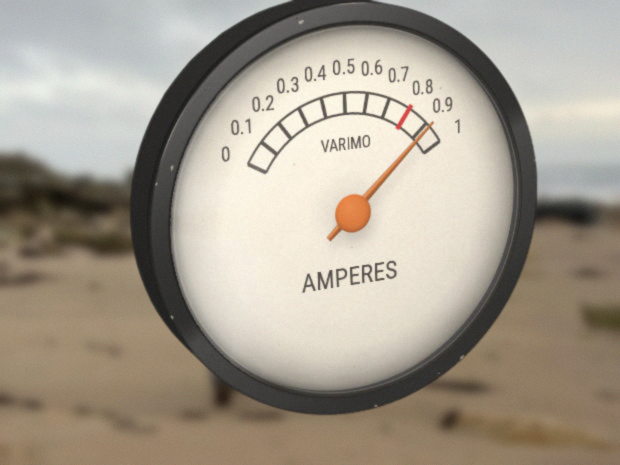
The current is {"value": 0.9, "unit": "A"}
